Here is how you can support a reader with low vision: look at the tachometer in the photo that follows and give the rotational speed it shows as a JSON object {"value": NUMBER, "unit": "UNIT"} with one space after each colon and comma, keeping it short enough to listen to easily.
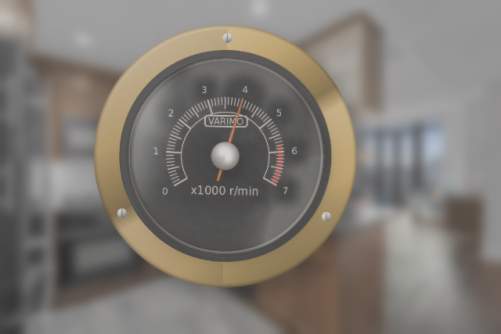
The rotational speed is {"value": 4000, "unit": "rpm"}
